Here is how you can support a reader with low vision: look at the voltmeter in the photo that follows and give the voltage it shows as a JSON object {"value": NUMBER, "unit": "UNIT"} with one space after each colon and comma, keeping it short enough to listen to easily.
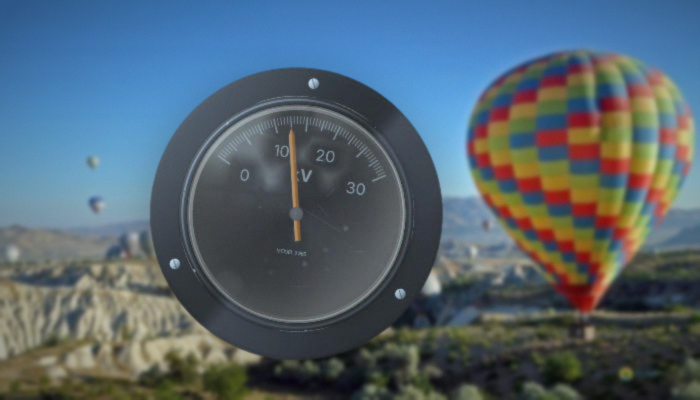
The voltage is {"value": 12.5, "unit": "kV"}
